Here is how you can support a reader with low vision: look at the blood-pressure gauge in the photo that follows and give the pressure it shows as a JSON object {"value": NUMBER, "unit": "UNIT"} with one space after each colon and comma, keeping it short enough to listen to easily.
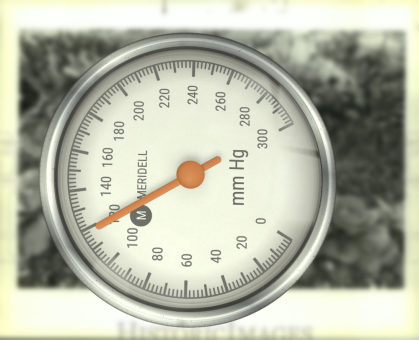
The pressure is {"value": 118, "unit": "mmHg"}
